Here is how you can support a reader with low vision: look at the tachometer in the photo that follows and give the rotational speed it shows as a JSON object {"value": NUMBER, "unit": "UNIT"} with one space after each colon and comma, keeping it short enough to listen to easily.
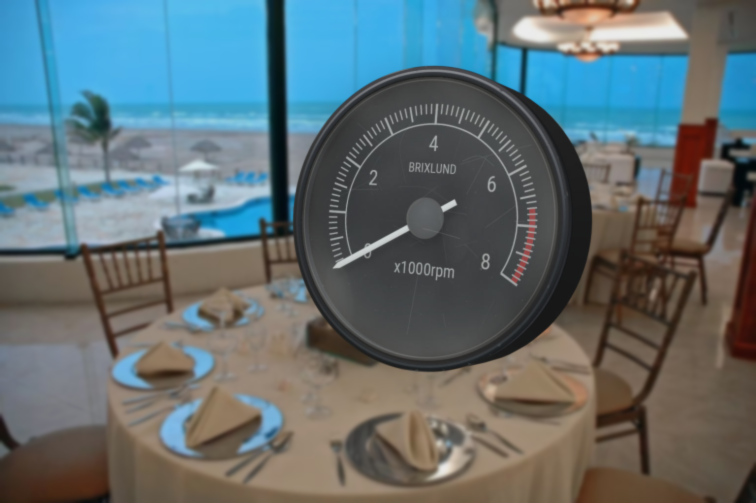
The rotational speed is {"value": 0, "unit": "rpm"}
